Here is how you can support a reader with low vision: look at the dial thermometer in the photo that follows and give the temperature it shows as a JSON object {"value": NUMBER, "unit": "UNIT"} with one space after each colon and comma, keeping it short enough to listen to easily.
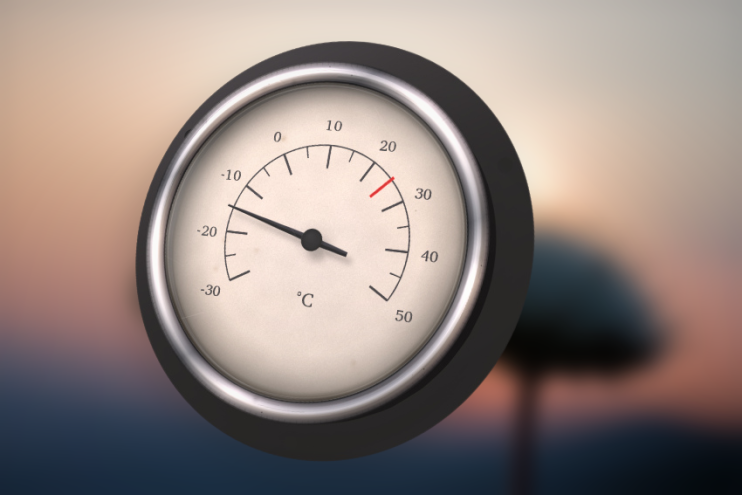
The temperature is {"value": -15, "unit": "°C"}
